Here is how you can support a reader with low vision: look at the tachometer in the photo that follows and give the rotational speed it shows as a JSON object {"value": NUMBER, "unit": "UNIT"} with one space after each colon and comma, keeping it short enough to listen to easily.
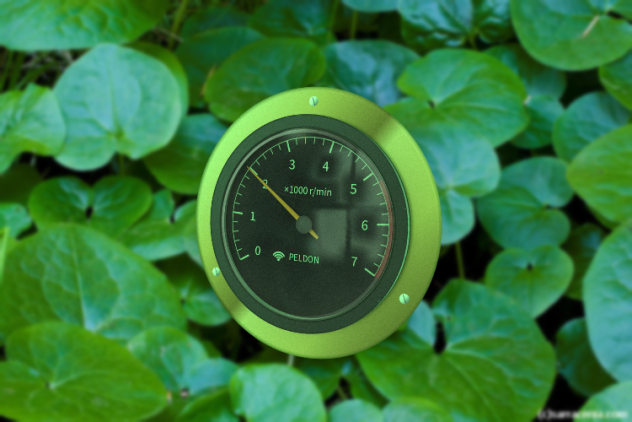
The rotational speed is {"value": 2000, "unit": "rpm"}
